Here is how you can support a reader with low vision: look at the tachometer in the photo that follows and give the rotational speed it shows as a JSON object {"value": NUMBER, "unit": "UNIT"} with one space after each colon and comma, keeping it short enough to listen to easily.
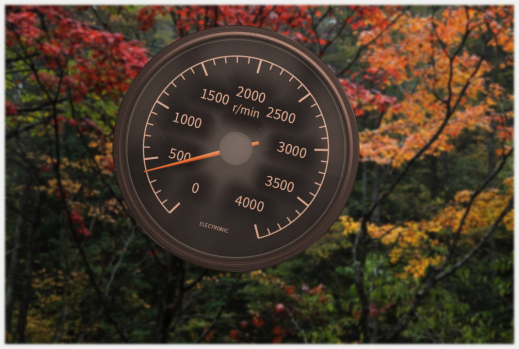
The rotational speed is {"value": 400, "unit": "rpm"}
